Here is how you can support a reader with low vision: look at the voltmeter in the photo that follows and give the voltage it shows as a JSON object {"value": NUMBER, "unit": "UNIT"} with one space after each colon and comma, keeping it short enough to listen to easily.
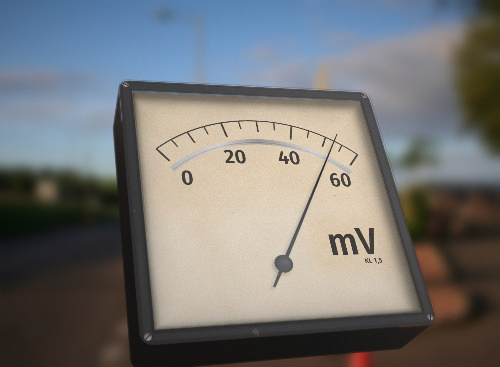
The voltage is {"value": 52.5, "unit": "mV"}
